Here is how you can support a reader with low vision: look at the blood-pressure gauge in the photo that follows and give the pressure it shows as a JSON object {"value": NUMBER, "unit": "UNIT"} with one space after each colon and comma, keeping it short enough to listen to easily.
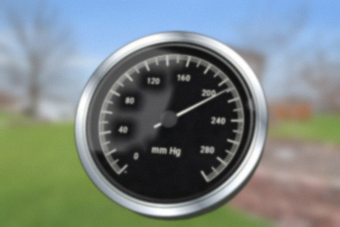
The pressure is {"value": 210, "unit": "mmHg"}
